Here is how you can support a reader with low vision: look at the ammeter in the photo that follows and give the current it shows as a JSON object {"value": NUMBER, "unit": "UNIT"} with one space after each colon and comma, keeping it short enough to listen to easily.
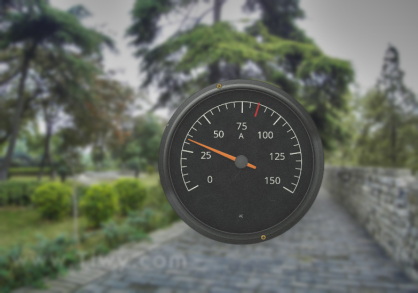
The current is {"value": 32.5, "unit": "A"}
